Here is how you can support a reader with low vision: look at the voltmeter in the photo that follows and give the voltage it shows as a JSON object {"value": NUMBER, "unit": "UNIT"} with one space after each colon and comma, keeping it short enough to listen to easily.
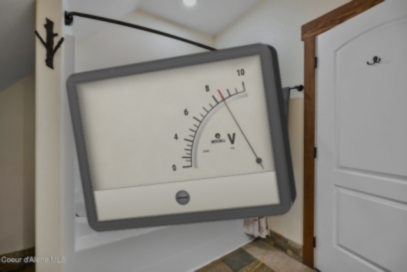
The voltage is {"value": 8.5, "unit": "V"}
